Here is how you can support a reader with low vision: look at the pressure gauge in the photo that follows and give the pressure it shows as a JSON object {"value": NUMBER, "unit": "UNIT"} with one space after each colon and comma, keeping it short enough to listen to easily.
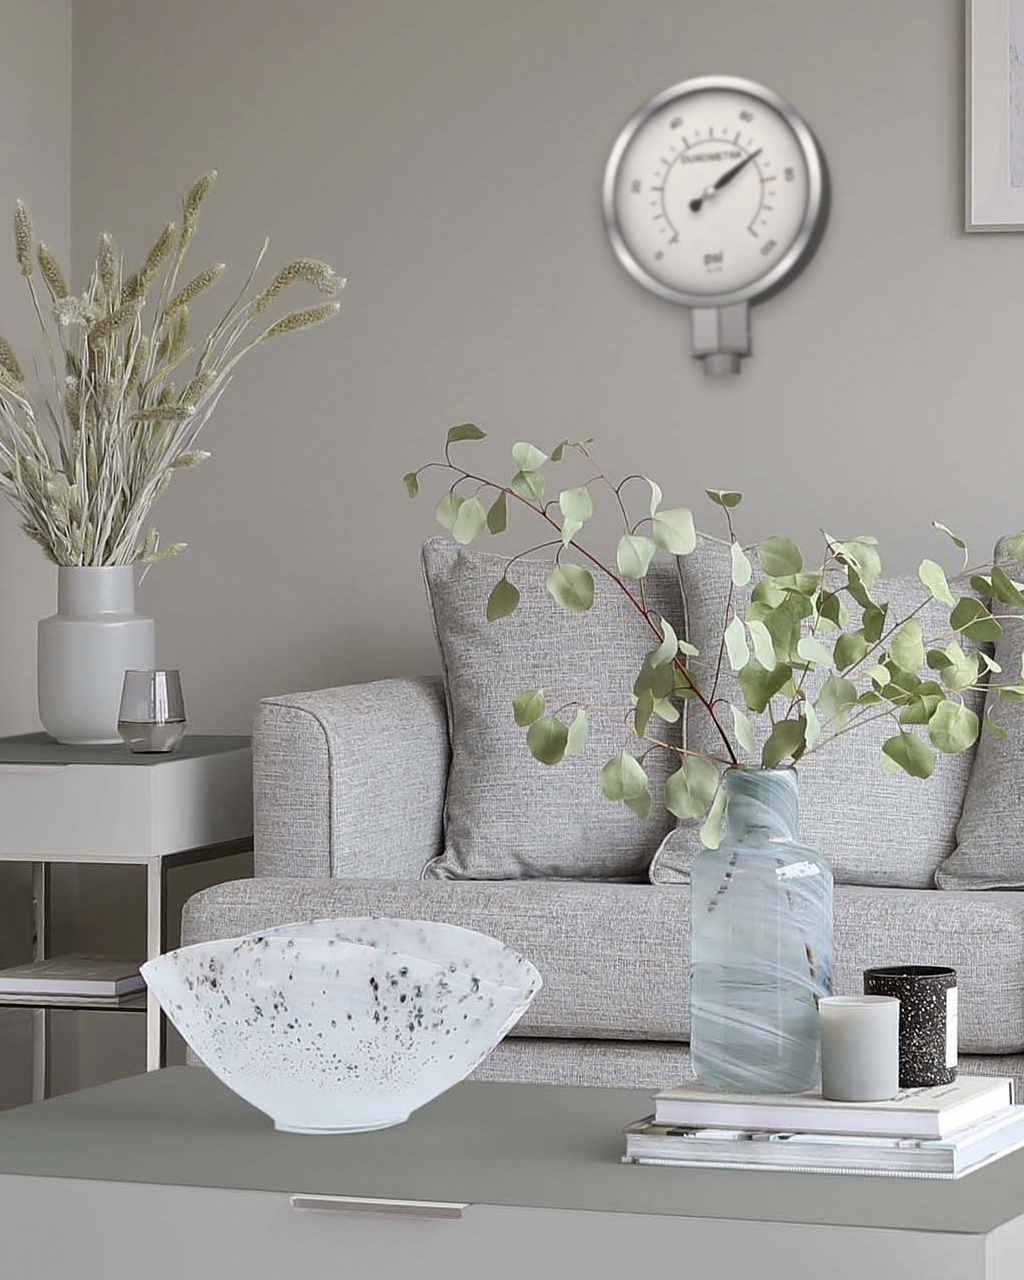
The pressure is {"value": 70, "unit": "psi"}
